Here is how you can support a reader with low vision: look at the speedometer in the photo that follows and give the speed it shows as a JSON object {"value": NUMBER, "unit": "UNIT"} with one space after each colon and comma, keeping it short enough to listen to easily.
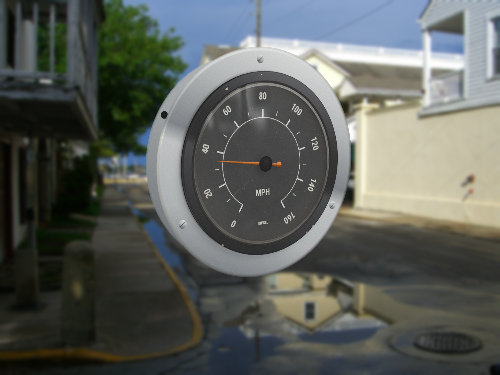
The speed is {"value": 35, "unit": "mph"}
